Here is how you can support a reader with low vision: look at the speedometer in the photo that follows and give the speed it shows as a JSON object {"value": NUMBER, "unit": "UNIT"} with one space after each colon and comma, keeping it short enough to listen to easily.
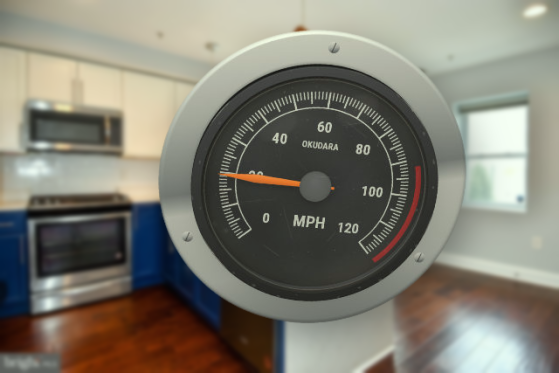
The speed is {"value": 20, "unit": "mph"}
